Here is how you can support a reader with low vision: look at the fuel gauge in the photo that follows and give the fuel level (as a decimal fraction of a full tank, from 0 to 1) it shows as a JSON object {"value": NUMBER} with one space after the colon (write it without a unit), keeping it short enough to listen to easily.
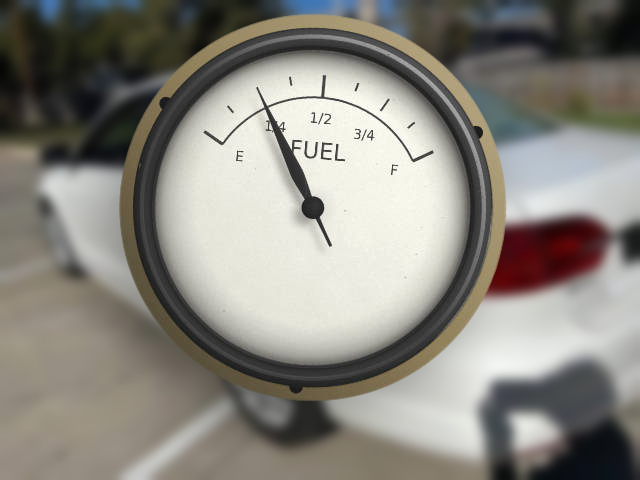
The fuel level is {"value": 0.25}
